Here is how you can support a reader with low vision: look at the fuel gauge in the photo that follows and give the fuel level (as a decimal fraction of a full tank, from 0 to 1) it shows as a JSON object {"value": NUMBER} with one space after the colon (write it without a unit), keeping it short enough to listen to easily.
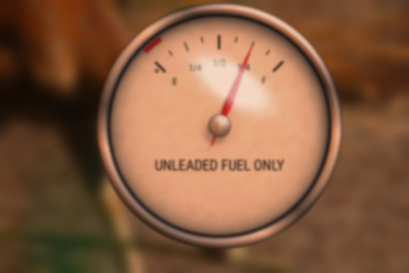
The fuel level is {"value": 0.75}
